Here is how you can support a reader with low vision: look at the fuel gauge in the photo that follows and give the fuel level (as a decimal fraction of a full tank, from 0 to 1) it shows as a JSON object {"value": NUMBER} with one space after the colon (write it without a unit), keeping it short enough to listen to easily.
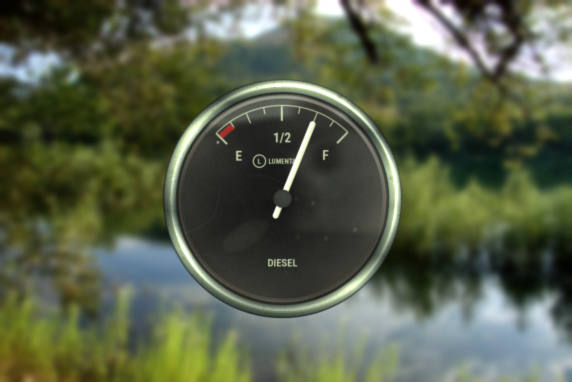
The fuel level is {"value": 0.75}
